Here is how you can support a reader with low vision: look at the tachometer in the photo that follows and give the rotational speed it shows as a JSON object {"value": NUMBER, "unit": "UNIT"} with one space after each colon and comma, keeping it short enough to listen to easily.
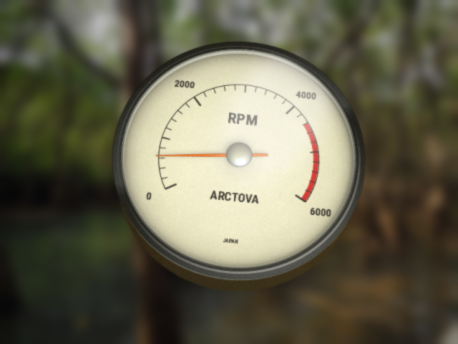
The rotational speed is {"value": 600, "unit": "rpm"}
